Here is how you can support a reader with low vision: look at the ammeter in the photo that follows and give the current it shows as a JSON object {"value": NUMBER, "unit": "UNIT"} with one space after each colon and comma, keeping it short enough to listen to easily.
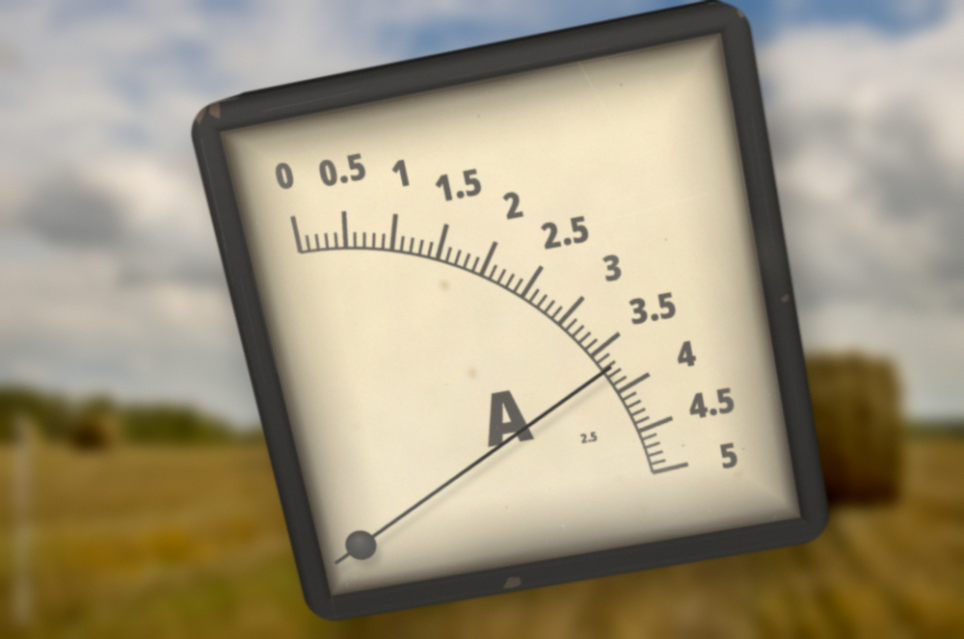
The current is {"value": 3.7, "unit": "A"}
